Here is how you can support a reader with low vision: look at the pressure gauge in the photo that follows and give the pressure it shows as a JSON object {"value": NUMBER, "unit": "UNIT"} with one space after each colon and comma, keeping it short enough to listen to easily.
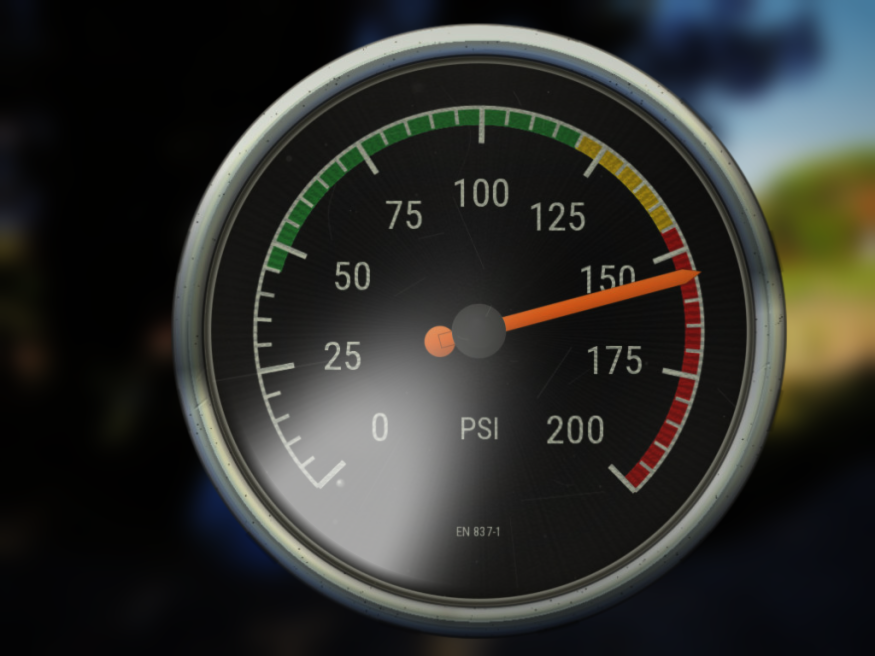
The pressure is {"value": 155, "unit": "psi"}
